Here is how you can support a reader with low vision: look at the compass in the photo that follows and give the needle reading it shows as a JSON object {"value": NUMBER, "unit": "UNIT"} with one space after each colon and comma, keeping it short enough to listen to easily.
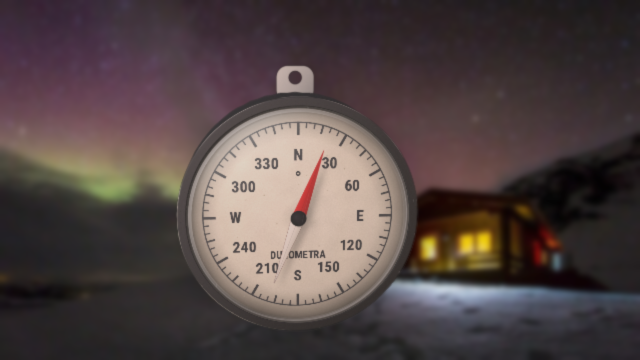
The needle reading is {"value": 20, "unit": "°"}
